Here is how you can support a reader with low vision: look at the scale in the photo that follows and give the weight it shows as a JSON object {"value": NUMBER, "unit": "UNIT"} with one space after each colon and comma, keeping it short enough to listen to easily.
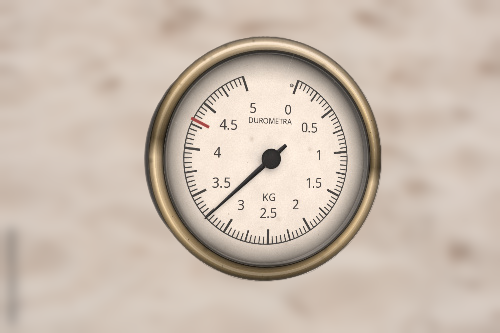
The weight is {"value": 3.25, "unit": "kg"}
